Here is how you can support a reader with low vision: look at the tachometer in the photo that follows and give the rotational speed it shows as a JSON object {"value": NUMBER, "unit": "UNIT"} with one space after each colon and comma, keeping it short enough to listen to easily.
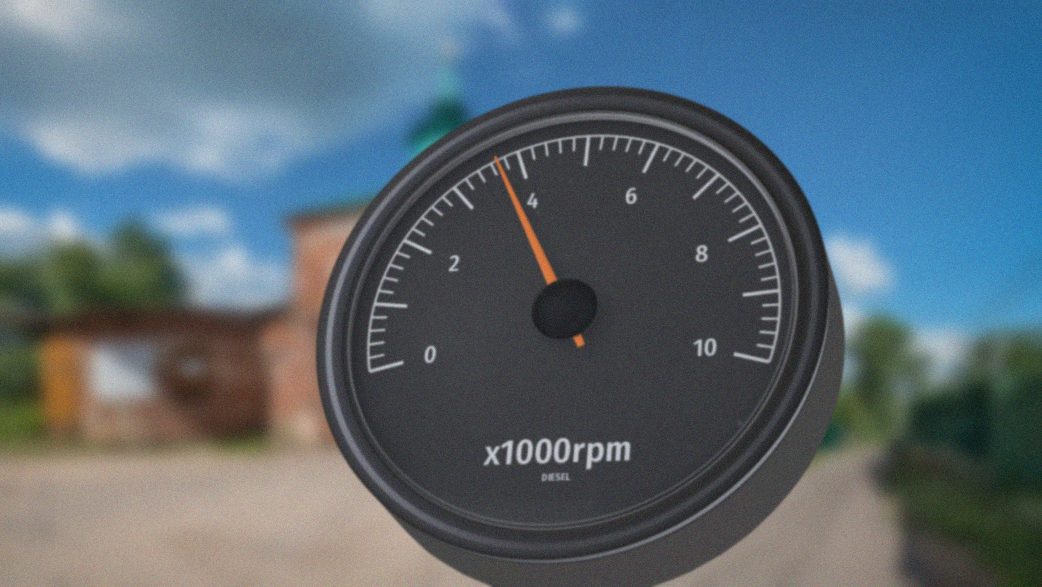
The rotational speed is {"value": 3700, "unit": "rpm"}
